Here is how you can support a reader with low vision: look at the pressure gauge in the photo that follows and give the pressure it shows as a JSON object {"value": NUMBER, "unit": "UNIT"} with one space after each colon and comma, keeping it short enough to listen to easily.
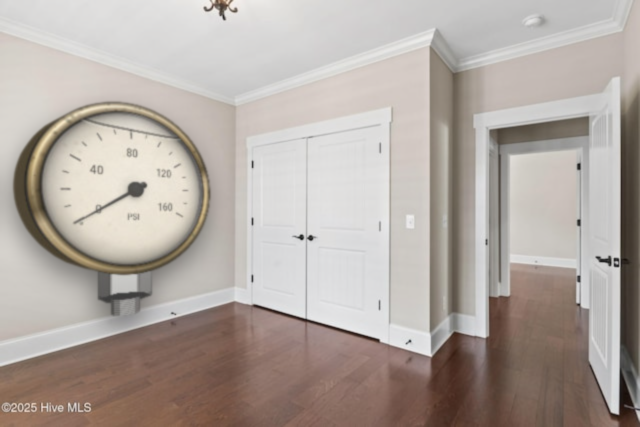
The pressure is {"value": 0, "unit": "psi"}
